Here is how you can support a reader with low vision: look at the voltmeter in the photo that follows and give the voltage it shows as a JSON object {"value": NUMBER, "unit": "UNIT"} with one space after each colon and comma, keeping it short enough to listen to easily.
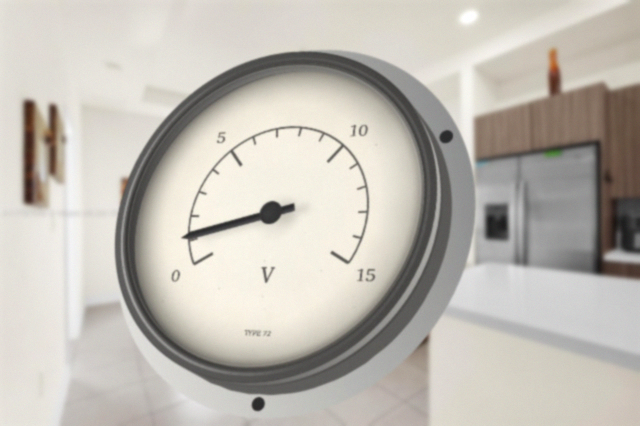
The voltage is {"value": 1, "unit": "V"}
